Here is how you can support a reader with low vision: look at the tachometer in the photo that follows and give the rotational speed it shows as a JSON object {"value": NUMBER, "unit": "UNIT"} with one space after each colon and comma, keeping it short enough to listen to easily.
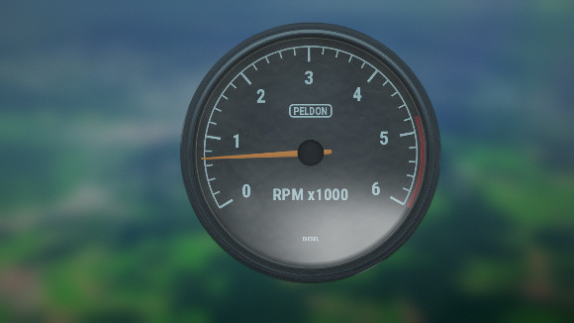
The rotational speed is {"value": 700, "unit": "rpm"}
